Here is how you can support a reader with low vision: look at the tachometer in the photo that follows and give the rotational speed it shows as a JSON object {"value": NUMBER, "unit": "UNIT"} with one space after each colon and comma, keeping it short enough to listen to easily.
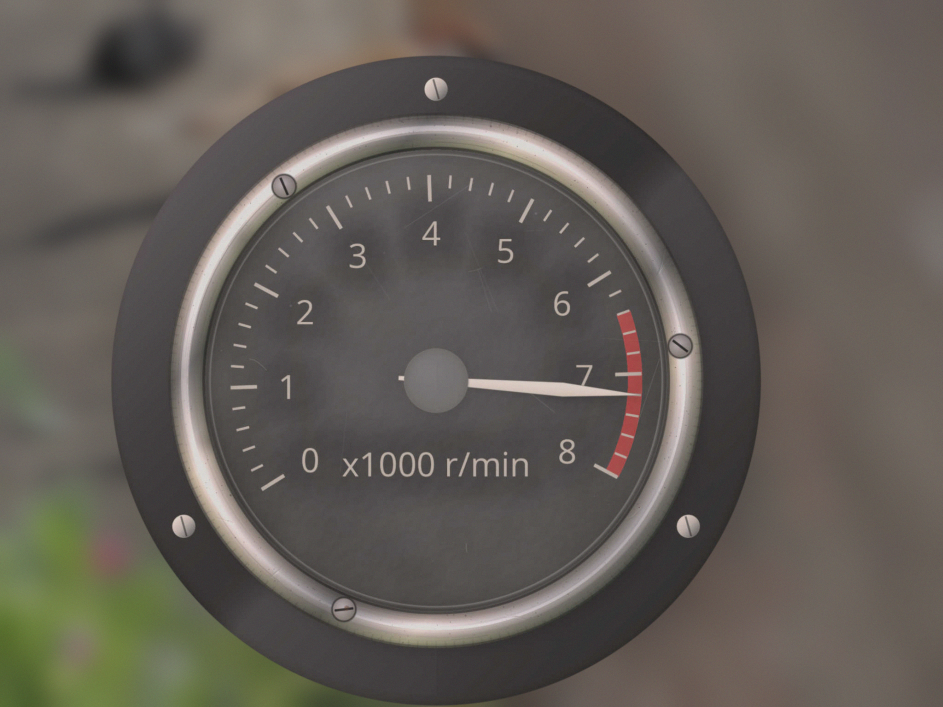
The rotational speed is {"value": 7200, "unit": "rpm"}
